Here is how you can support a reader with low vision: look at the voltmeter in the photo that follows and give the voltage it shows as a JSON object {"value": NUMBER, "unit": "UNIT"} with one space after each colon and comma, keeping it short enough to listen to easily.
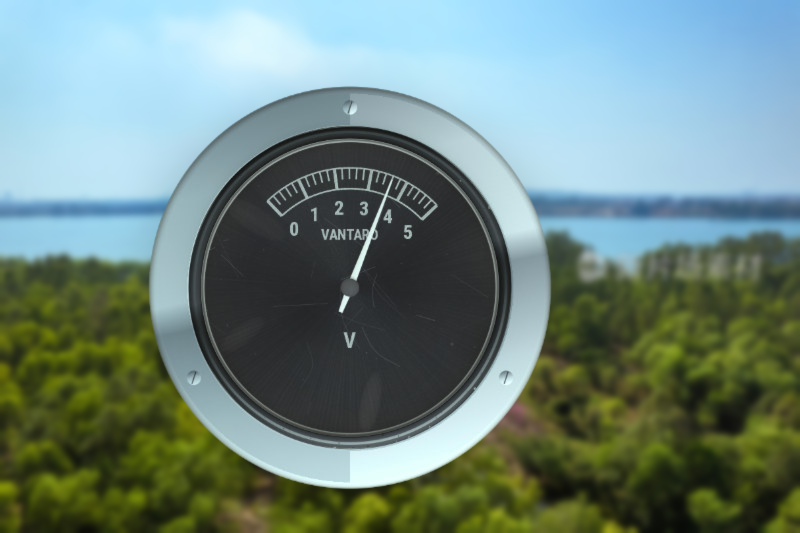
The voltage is {"value": 3.6, "unit": "V"}
